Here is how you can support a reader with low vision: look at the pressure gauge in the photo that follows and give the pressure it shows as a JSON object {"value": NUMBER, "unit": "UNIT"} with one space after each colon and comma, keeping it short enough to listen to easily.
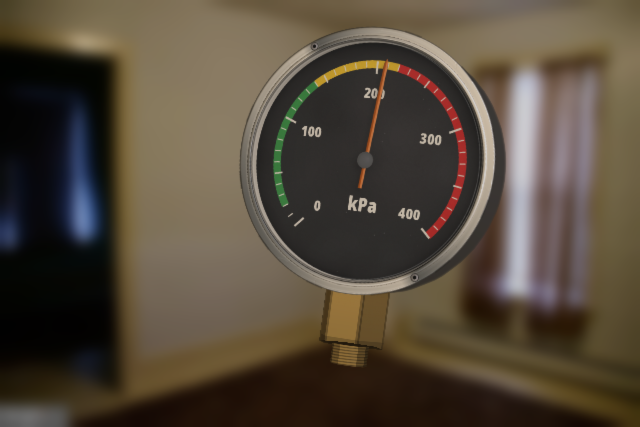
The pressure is {"value": 210, "unit": "kPa"}
